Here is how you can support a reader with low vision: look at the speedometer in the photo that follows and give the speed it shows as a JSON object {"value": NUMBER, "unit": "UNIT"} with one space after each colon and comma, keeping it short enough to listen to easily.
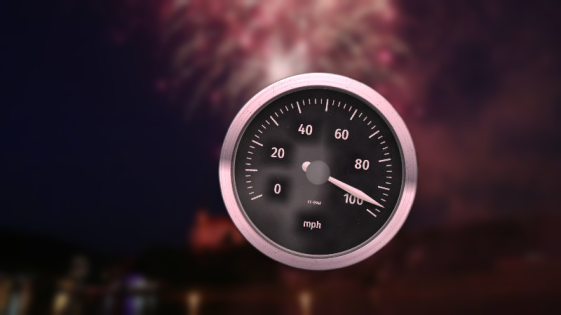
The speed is {"value": 96, "unit": "mph"}
